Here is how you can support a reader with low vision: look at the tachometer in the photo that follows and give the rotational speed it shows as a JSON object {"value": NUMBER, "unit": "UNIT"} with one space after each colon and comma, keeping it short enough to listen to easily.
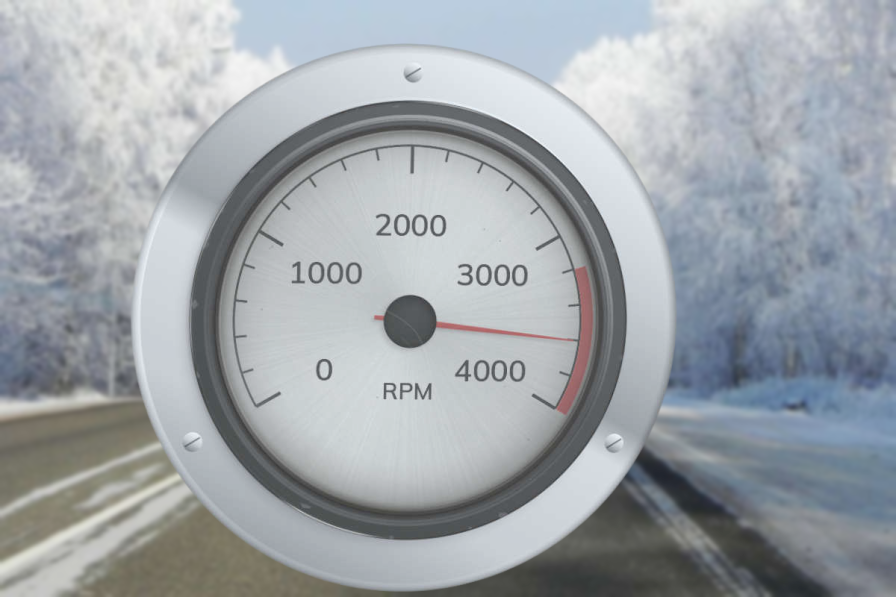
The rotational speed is {"value": 3600, "unit": "rpm"}
